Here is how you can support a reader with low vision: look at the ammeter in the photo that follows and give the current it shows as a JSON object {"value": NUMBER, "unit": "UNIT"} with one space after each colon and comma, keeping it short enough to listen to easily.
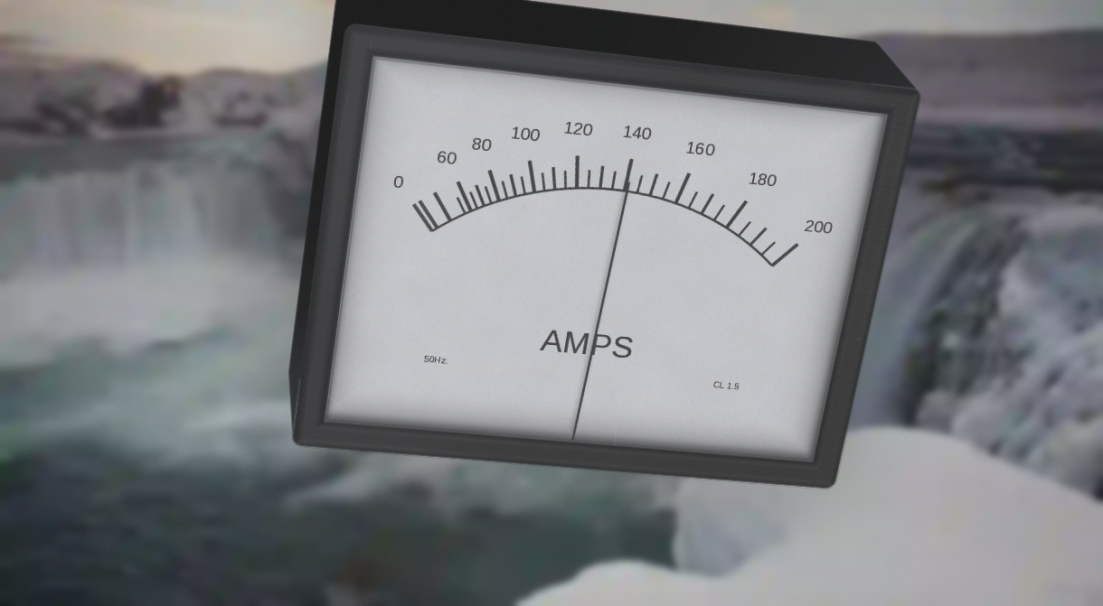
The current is {"value": 140, "unit": "A"}
